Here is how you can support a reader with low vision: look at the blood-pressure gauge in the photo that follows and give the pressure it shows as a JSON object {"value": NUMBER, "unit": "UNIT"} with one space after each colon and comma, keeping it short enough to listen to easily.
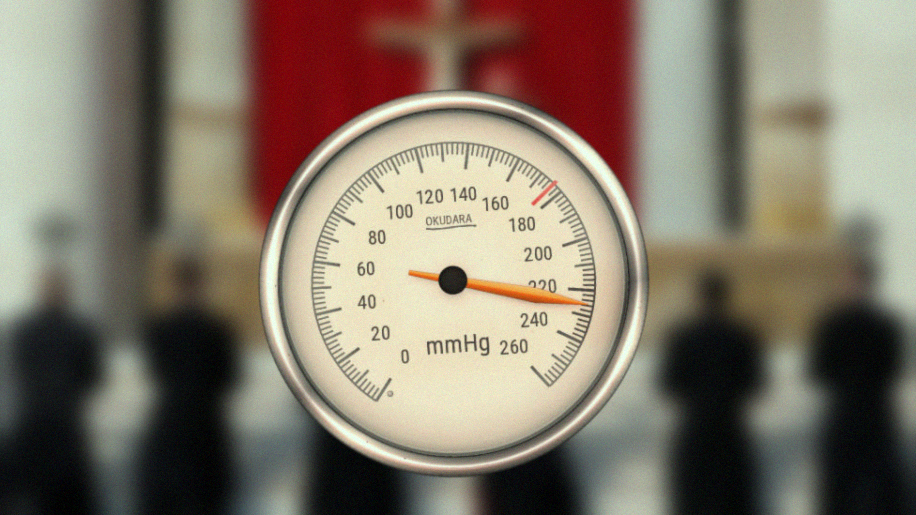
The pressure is {"value": 226, "unit": "mmHg"}
